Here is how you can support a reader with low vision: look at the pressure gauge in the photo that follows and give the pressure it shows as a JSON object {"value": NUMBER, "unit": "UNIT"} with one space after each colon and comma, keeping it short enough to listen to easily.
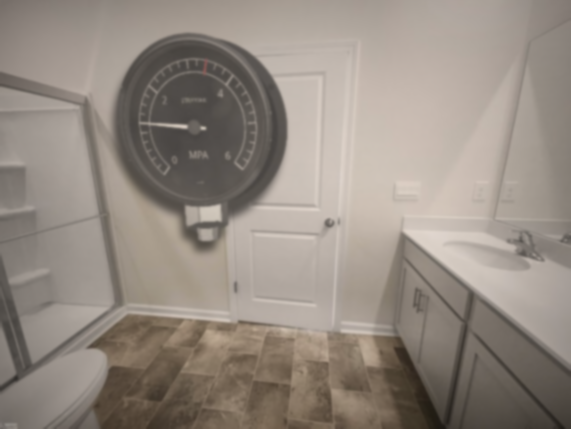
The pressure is {"value": 1.2, "unit": "MPa"}
